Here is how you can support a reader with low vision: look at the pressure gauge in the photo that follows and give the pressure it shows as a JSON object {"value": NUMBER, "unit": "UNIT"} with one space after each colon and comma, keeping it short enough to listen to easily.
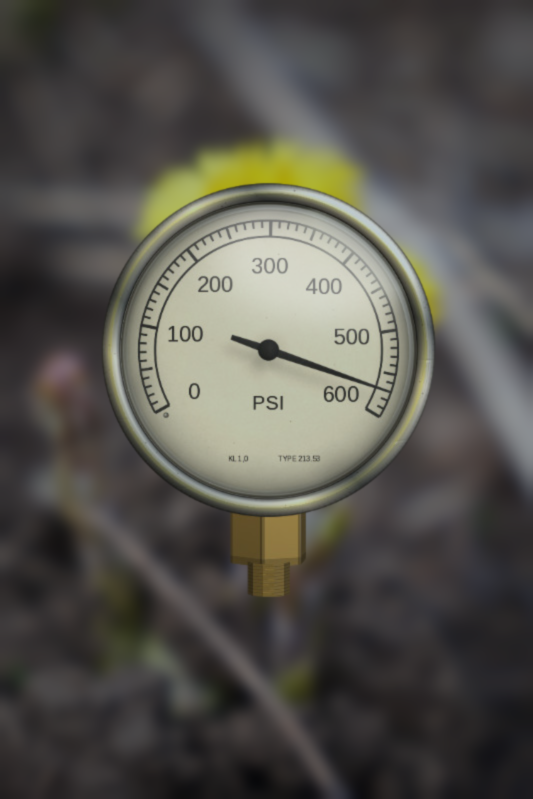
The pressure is {"value": 570, "unit": "psi"}
